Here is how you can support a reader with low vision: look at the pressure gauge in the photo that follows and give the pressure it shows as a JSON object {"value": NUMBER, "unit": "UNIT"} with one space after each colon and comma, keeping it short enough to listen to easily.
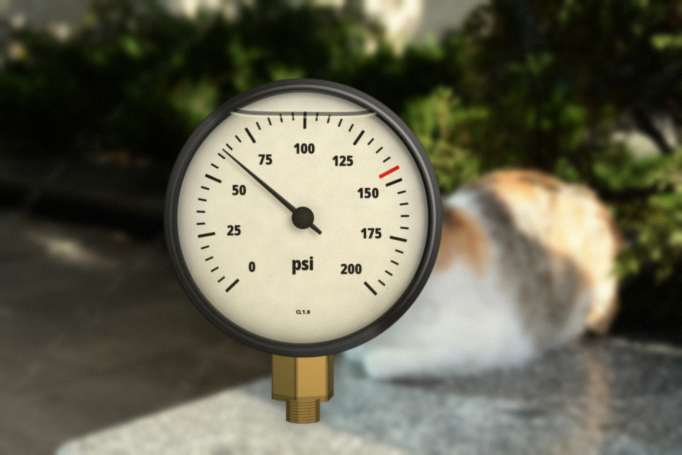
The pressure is {"value": 62.5, "unit": "psi"}
